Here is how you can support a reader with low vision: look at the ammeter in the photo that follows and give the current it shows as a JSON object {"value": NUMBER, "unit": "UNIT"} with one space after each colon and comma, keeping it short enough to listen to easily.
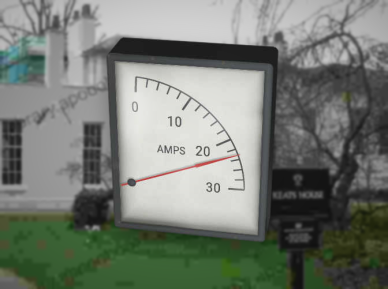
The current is {"value": 23, "unit": "A"}
